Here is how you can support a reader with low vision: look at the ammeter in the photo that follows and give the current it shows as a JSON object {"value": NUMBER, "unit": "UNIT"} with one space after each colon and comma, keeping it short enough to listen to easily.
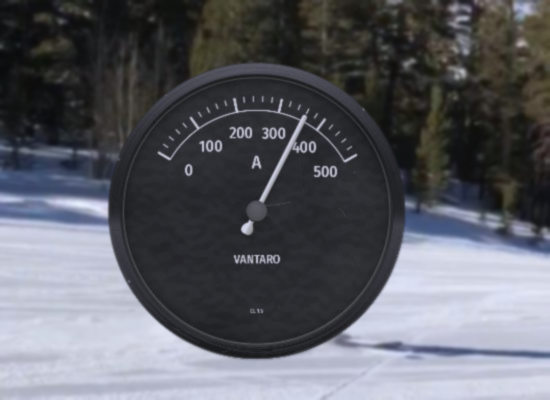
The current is {"value": 360, "unit": "A"}
